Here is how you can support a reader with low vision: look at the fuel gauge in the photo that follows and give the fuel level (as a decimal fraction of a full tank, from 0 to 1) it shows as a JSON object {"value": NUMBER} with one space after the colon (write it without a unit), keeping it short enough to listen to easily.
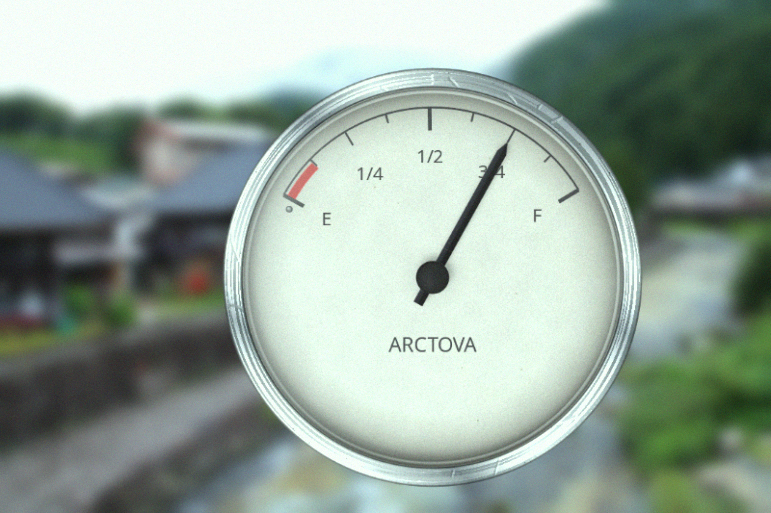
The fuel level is {"value": 0.75}
